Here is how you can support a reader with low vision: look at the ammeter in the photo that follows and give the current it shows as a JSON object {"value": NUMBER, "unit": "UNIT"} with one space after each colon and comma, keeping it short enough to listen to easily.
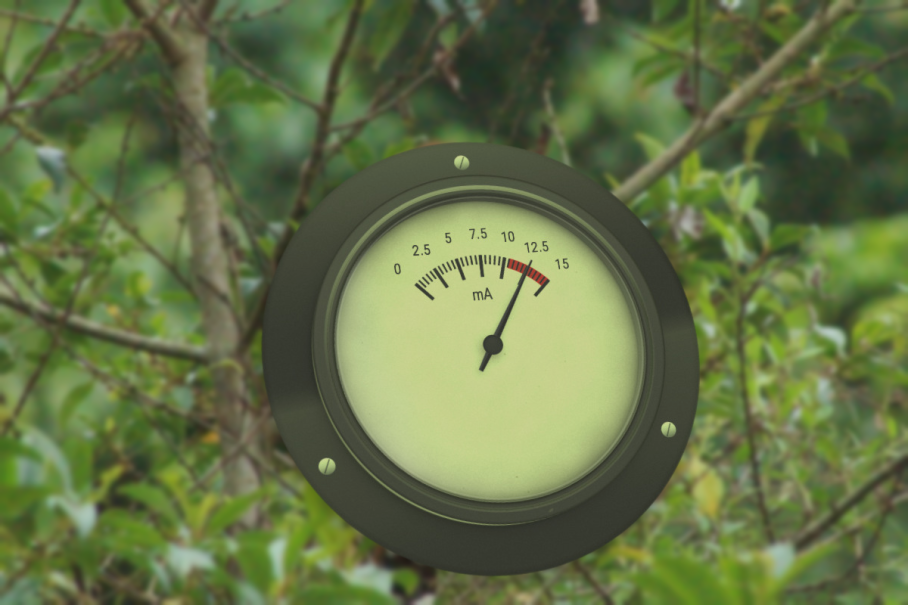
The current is {"value": 12.5, "unit": "mA"}
